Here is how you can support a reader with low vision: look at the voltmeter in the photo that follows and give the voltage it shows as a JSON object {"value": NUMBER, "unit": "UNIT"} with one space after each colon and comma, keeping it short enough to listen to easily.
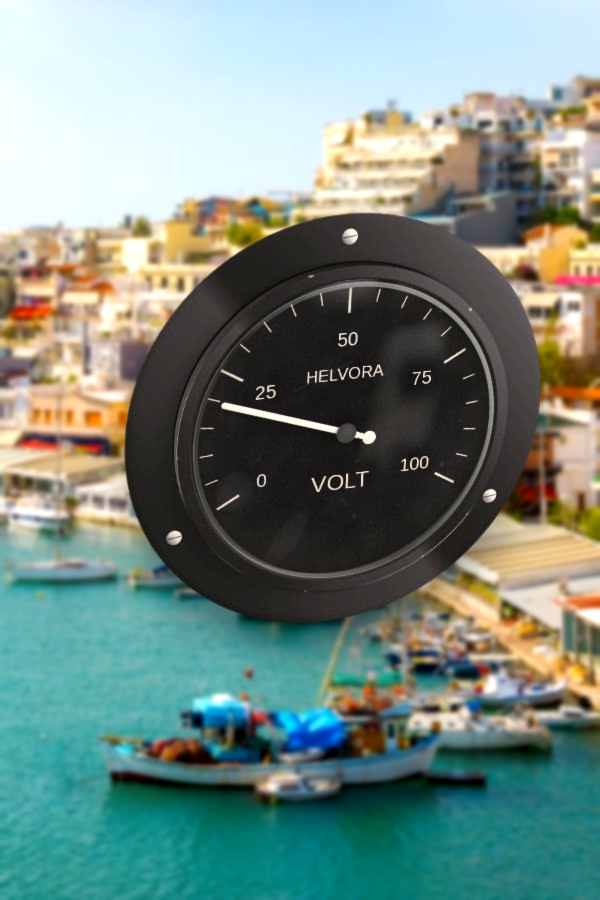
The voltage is {"value": 20, "unit": "V"}
